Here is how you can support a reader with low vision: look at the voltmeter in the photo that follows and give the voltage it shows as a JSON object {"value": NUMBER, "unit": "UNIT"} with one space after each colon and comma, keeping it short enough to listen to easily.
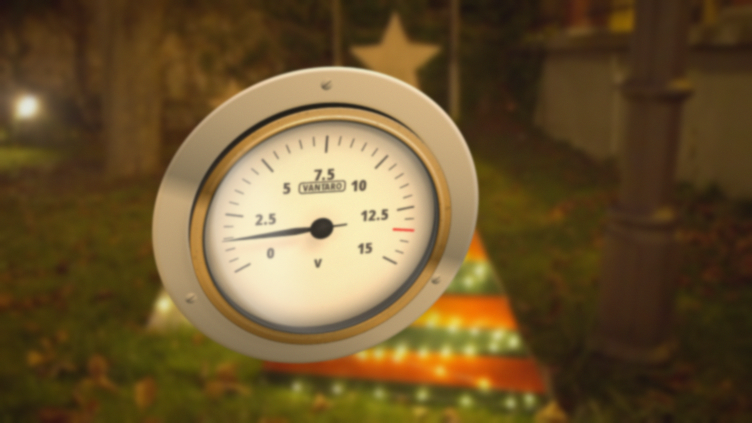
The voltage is {"value": 1.5, "unit": "V"}
